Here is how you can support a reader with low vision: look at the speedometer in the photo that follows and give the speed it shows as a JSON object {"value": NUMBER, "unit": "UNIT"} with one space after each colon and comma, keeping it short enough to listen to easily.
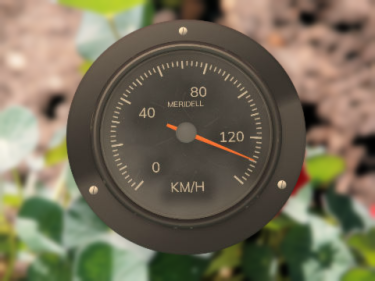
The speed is {"value": 130, "unit": "km/h"}
